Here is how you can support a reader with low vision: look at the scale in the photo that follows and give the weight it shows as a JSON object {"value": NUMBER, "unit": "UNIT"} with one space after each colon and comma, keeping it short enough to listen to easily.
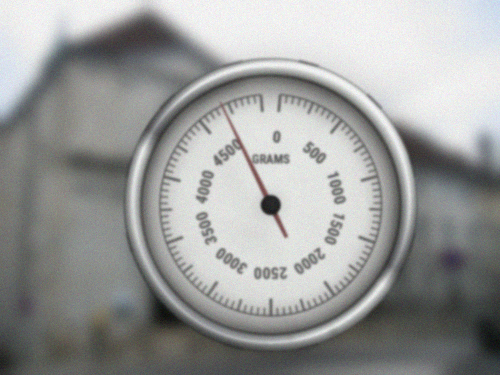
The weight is {"value": 4700, "unit": "g"}
